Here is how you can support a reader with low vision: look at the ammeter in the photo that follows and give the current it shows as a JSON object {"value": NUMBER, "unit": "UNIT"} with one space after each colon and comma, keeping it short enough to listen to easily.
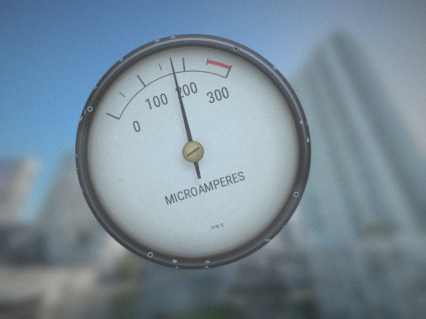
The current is {"value": 175, "unit": "µA"}
